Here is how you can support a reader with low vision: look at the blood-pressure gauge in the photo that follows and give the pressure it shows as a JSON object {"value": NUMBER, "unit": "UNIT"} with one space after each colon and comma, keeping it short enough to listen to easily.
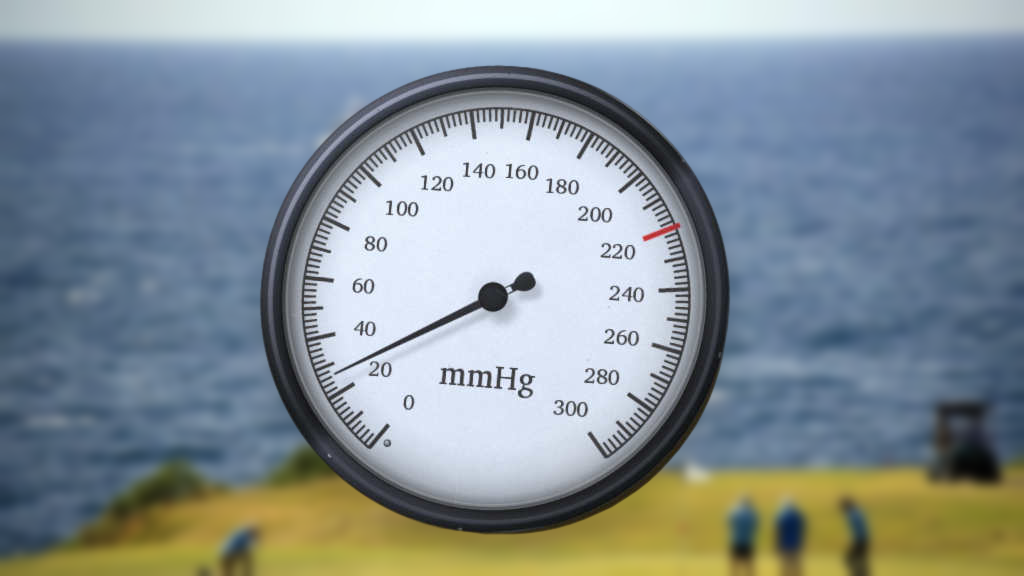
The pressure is {"value": 26, "unit": "mmHg"}
